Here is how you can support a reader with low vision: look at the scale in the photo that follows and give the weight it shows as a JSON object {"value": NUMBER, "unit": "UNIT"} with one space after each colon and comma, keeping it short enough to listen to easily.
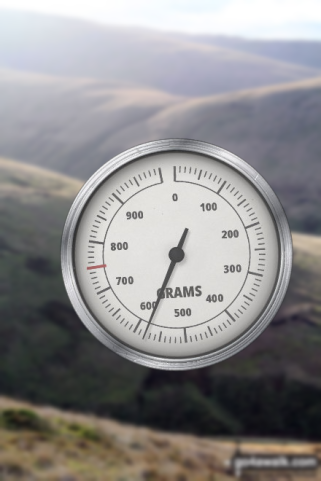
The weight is {"value": 580, "unit": "g"}
